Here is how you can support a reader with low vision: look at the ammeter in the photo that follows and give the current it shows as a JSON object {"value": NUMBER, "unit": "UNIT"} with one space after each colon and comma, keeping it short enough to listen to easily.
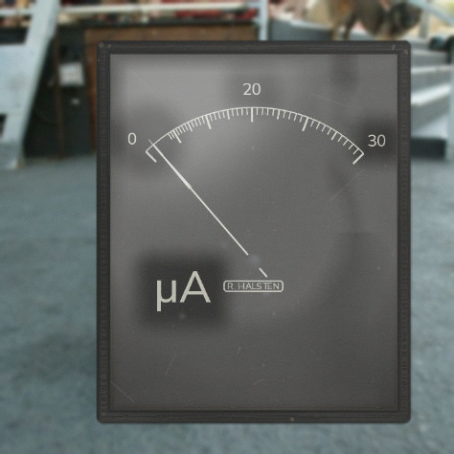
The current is {"value": 5, "unit": "µA"}
